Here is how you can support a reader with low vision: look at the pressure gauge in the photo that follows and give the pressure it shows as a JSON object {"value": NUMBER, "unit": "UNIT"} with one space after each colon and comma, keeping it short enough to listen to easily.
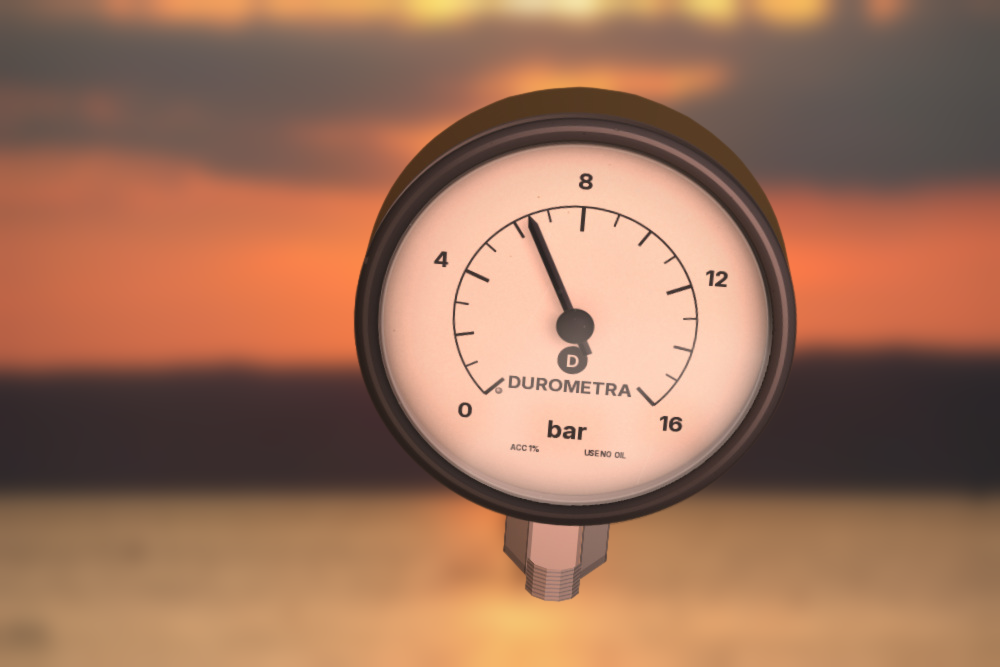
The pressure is {"value": 6.5, "unit": "bar"}
